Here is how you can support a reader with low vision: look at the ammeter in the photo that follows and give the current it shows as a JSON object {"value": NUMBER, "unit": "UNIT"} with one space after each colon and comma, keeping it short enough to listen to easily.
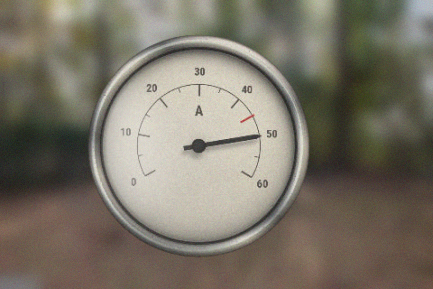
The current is {"value": 50, "unit": "A"}
